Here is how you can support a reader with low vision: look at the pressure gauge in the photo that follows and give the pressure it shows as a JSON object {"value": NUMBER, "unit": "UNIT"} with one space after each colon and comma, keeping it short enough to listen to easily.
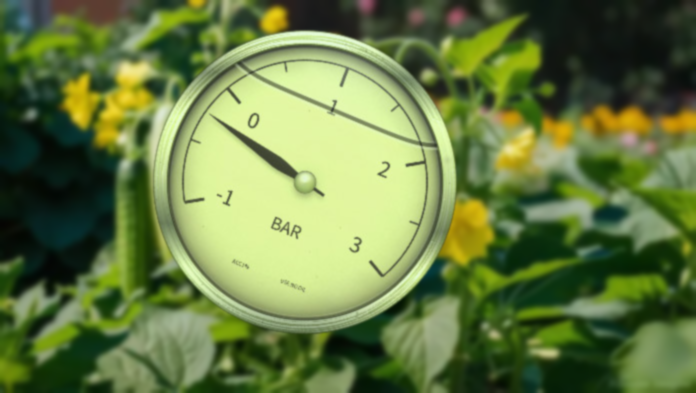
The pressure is {"value": -0.25, "unit": "bar"}
